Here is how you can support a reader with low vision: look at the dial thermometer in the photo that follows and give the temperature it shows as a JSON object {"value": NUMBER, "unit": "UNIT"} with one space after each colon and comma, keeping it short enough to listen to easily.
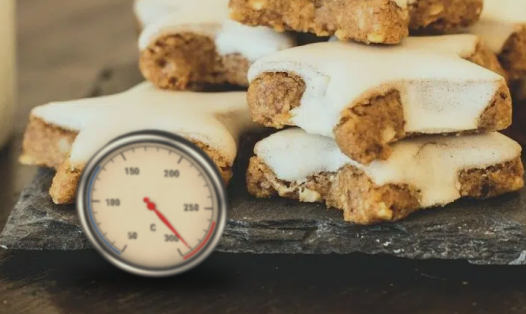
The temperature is {"value": 290, "unit": "°C"}
